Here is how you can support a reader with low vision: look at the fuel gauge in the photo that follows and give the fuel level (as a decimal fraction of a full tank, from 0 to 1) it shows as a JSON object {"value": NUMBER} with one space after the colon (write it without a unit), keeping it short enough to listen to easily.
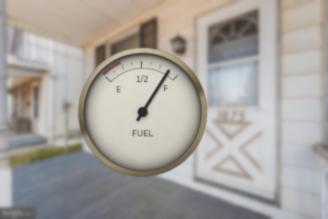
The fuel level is {"value": 0.875}
